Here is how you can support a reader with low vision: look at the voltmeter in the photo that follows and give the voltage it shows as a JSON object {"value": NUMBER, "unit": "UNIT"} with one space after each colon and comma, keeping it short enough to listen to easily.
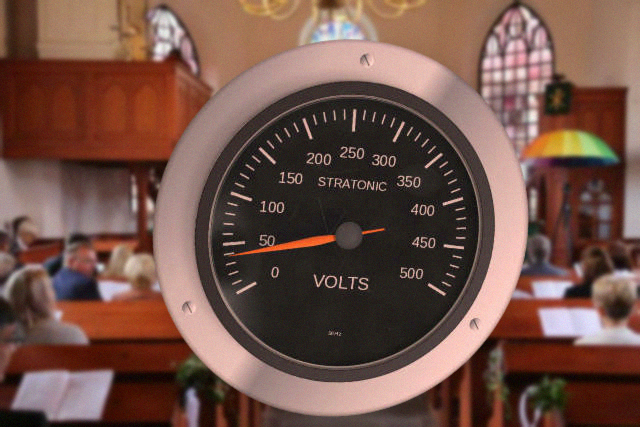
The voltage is {"value": 40, "unit": "V"}
